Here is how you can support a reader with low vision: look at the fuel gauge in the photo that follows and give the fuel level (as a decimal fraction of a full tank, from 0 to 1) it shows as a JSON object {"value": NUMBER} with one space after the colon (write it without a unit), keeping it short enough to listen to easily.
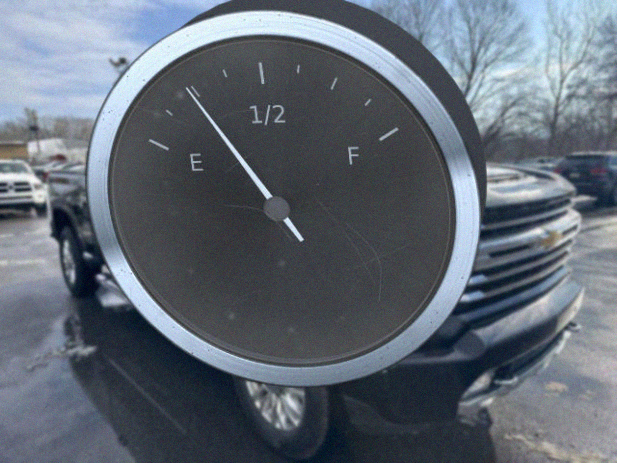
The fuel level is {"value": 0.25}
